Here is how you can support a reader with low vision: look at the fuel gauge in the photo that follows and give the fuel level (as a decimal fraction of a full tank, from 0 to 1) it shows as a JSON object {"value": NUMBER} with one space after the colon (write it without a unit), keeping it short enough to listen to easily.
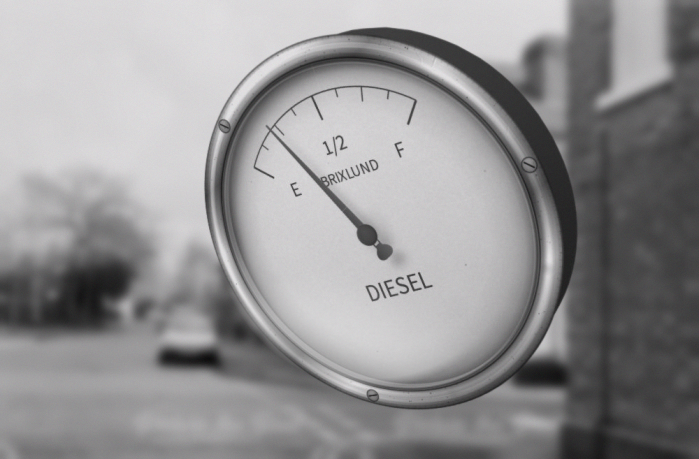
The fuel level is {"value": 0.25}
